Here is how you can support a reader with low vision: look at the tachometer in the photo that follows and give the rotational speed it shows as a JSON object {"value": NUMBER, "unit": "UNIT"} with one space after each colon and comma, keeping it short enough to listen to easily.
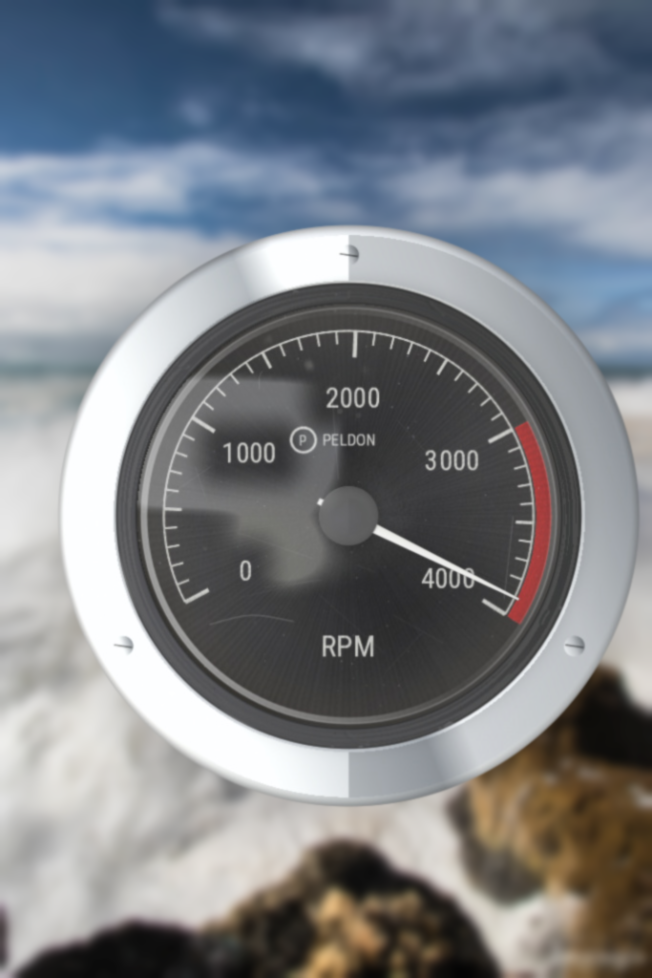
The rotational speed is {"value": 3900, "unit": "rpm"}
